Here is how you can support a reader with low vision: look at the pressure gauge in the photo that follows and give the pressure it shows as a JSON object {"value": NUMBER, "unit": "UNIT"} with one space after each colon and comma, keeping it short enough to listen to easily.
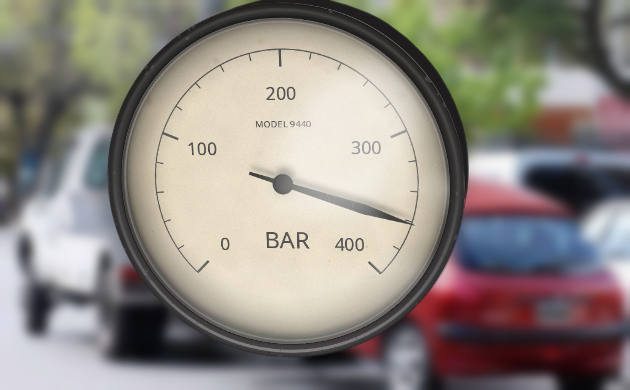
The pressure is {"value": 360, "unit": "bar"}
